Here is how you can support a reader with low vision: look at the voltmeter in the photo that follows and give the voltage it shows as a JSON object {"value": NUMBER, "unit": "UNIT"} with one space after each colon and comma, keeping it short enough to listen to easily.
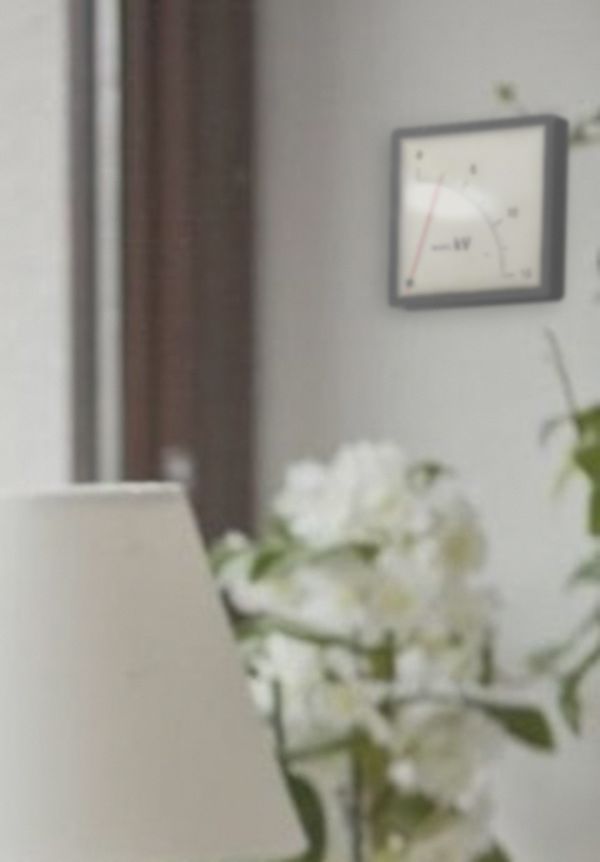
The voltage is {"value": 2.5, "unit": "kV"}
